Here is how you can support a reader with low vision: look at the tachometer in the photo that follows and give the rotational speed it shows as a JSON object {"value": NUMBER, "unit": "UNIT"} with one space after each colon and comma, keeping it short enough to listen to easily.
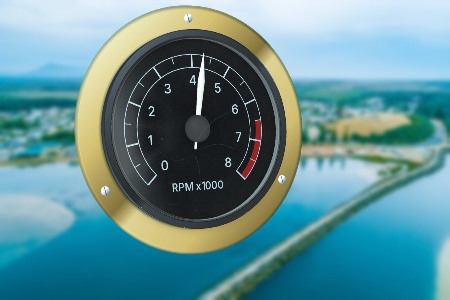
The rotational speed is {"value": 4250, "unit": "rpm"}
